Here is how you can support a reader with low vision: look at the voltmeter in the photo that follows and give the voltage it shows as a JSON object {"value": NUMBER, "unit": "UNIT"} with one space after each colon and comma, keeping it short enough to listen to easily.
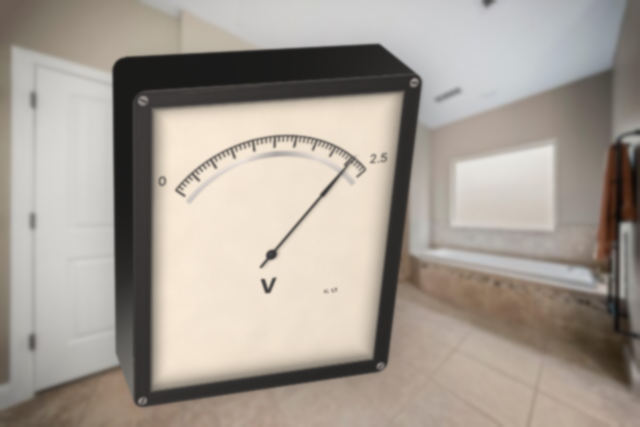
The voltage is {"value": 2.25, "unit": "V"}
